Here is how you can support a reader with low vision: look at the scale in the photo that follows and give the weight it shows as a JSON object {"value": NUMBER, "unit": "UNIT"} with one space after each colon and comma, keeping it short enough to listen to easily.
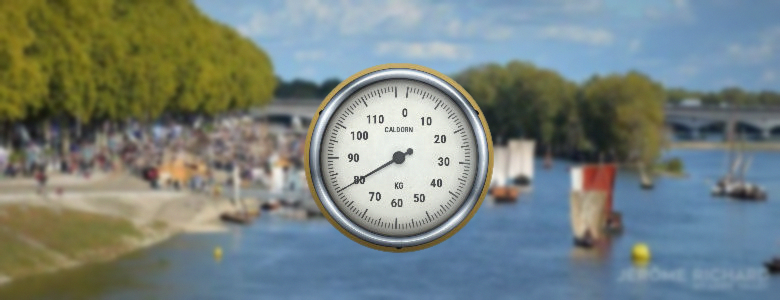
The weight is {"value": 80, "unit": "kg"}
